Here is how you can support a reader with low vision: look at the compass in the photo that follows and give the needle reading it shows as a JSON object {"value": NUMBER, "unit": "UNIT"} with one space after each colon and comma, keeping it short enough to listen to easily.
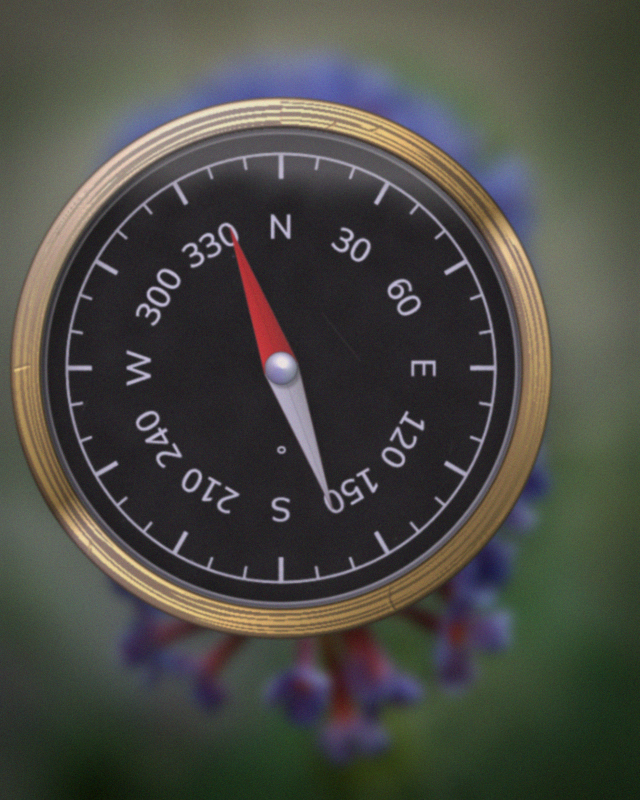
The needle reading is {"value": 340, "unit": "°"}
